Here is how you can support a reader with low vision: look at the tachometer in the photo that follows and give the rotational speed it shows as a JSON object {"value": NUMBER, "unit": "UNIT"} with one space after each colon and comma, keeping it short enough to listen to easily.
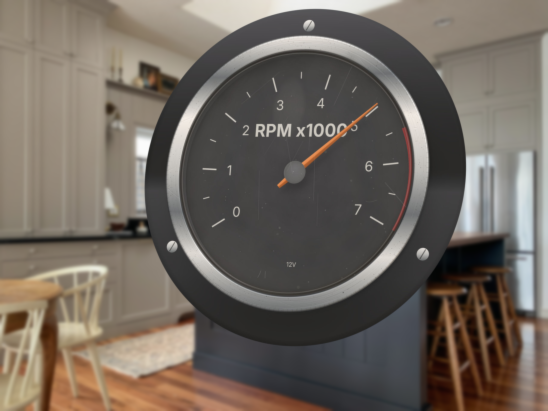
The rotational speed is {"value": 5000, "unit": "rpm"}
